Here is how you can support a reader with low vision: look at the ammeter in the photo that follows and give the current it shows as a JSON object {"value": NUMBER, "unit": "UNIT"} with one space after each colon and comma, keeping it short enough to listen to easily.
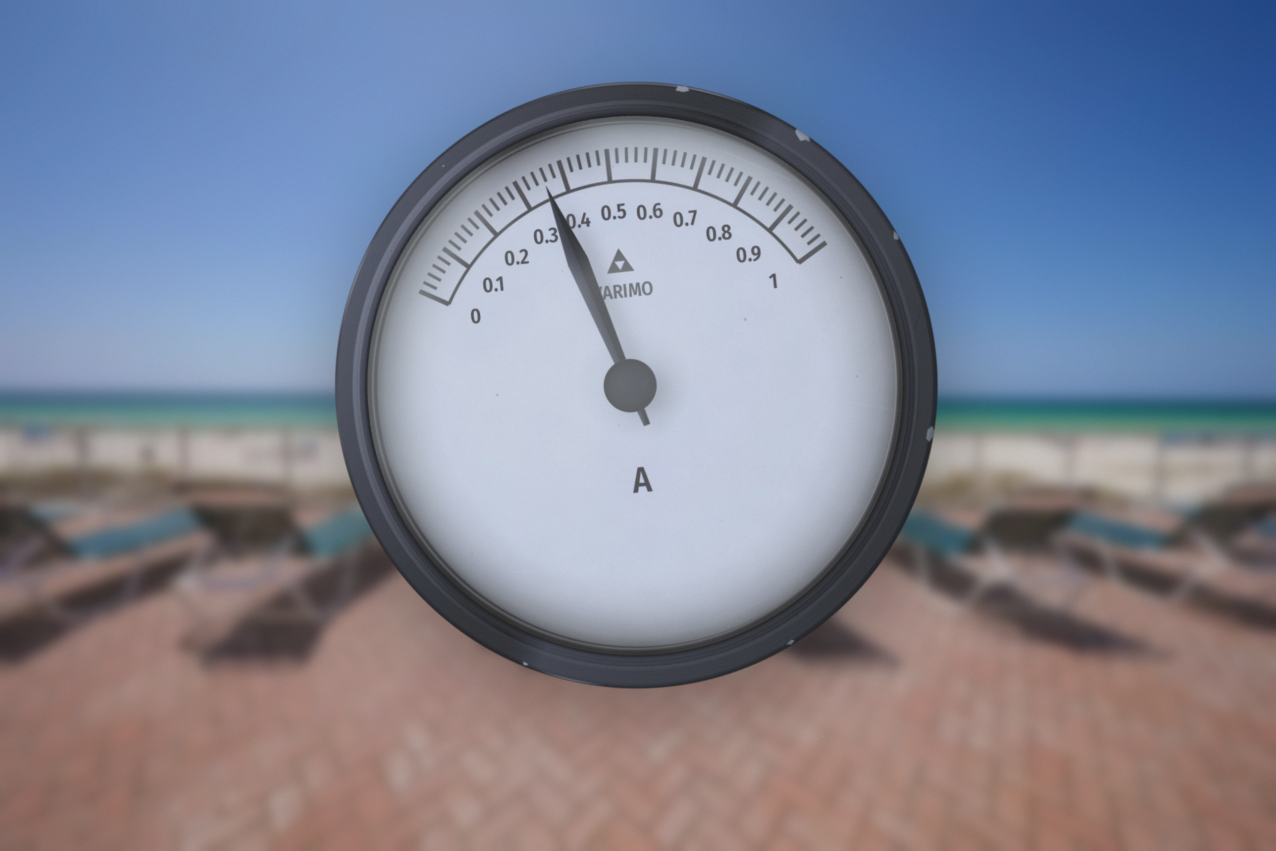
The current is {"value": 0.36, "unit": "A"}
